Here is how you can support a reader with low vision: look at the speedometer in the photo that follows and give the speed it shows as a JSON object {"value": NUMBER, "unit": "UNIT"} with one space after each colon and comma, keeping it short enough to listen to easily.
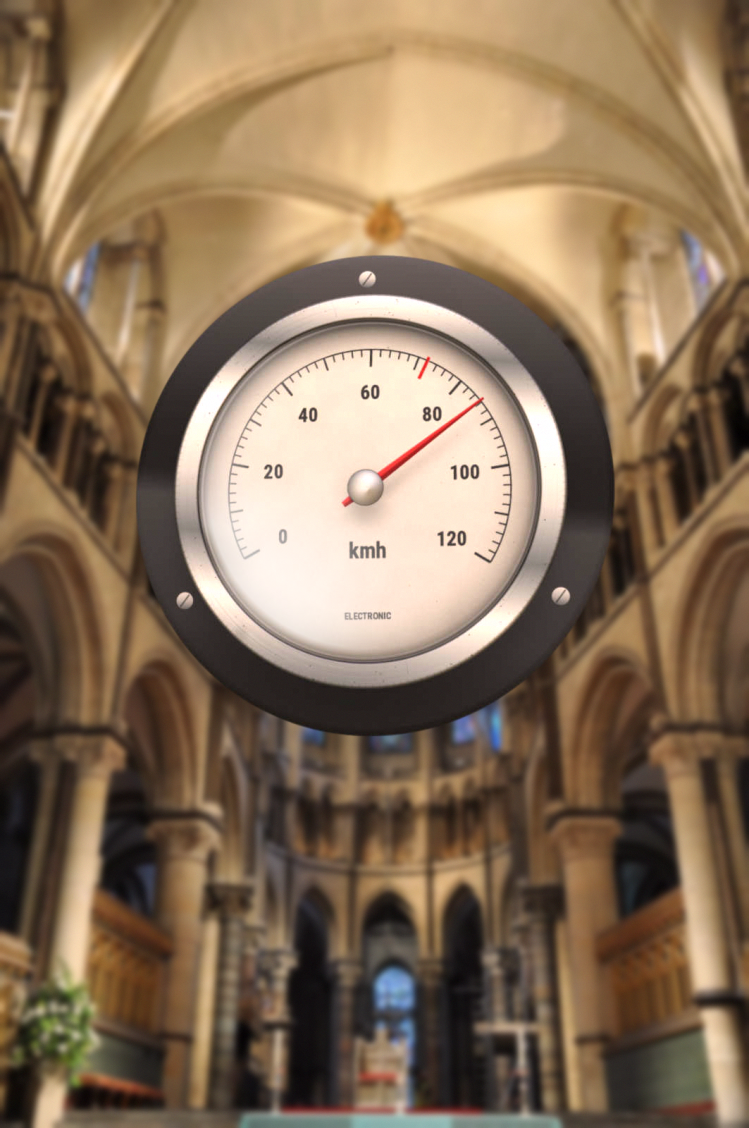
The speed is {"value": 86, "unit": "km/h"}
